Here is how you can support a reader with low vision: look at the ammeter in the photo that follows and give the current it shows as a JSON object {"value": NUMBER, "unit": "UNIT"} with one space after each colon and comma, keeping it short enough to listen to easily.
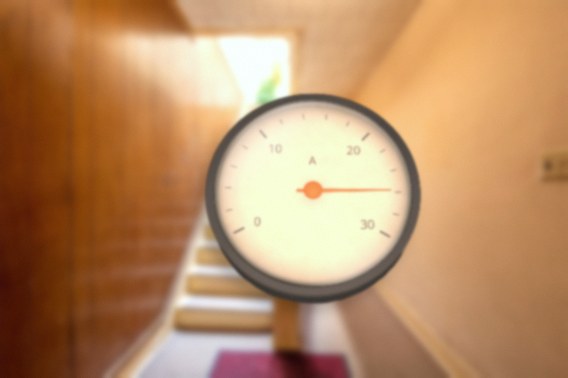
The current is {"value": 26, "unit": "A"}
